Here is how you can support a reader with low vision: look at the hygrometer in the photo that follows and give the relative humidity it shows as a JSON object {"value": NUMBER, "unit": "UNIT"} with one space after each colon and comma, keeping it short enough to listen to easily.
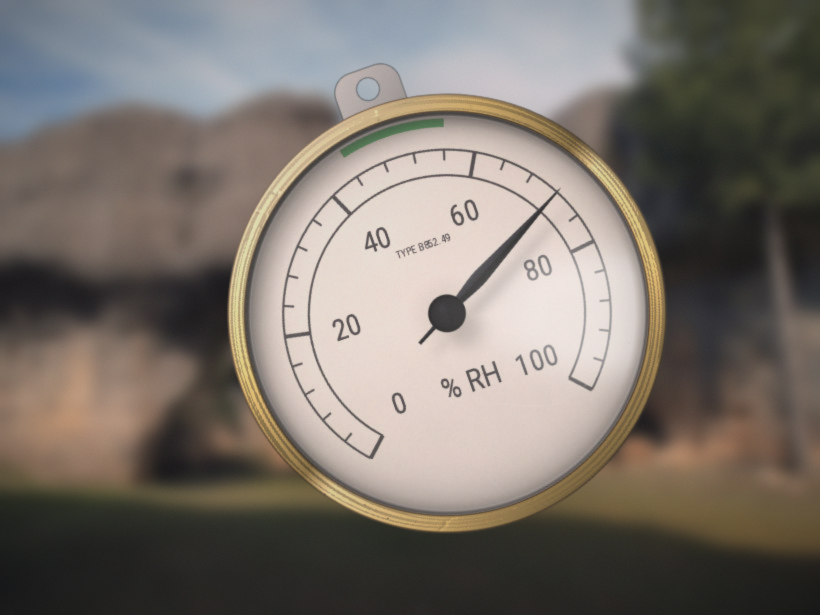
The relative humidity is {"value": 72, "unit": "%"}
